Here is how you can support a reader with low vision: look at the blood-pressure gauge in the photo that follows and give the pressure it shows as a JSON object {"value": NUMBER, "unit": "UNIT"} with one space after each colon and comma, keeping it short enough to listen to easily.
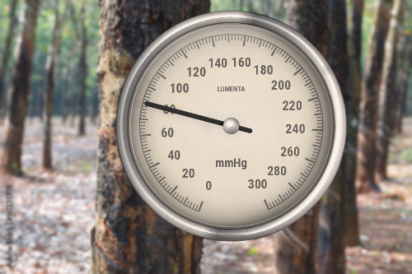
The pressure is {"value": 80, "unit": "mmHg"}
